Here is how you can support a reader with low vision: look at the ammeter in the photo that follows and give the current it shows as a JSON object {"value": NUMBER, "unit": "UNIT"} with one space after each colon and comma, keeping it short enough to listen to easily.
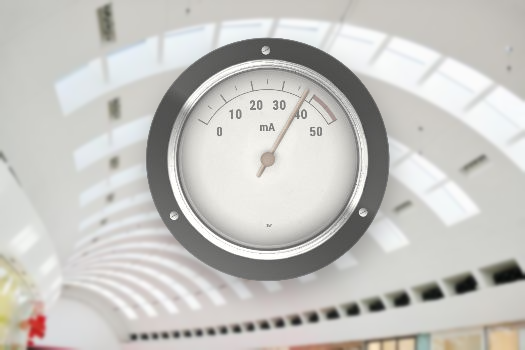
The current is {"value": 37.5, "unit": "mA"}
